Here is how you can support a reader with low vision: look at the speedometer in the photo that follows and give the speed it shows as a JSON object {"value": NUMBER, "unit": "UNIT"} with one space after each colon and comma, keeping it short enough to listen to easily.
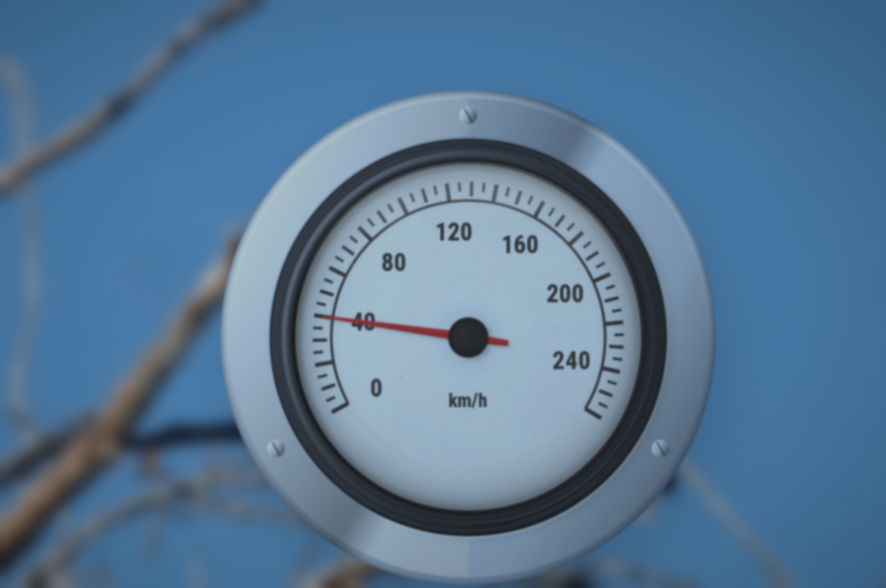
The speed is {"value": 40, "unit": "km/h"}
